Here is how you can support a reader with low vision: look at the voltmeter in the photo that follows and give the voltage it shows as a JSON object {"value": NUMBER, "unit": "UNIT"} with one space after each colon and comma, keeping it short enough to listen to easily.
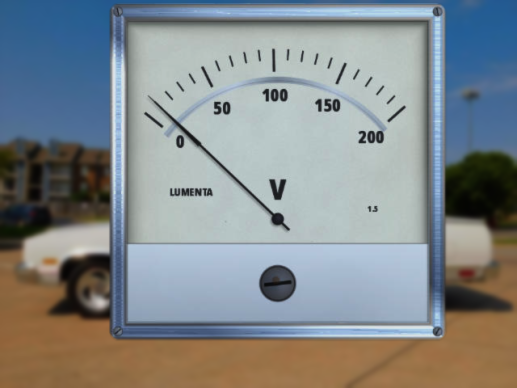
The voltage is {"value": 10, "unit": "V"}
